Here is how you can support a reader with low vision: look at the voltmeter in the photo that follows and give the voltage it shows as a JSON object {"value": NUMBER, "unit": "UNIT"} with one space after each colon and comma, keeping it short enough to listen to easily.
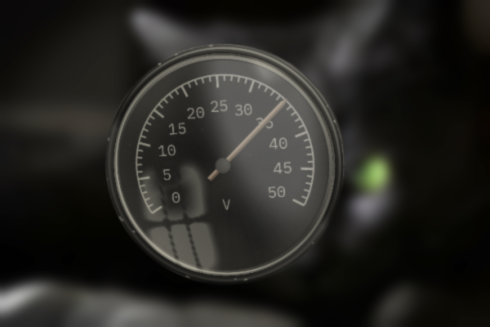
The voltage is {"value": 35, "unit": "V"}
